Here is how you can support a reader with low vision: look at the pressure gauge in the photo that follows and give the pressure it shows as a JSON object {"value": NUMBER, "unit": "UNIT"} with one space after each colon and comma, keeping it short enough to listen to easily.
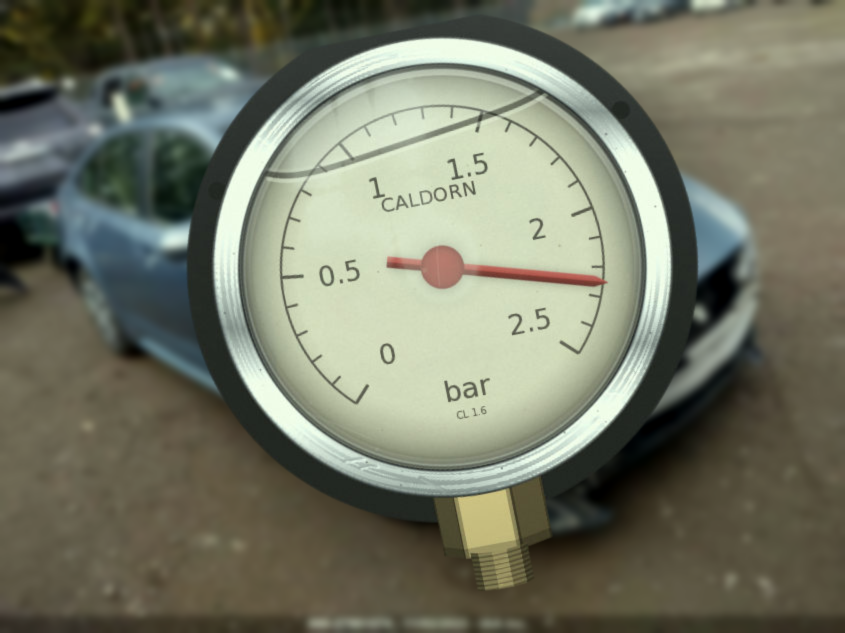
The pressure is {"value": 2.25, "unit": "bar"}
